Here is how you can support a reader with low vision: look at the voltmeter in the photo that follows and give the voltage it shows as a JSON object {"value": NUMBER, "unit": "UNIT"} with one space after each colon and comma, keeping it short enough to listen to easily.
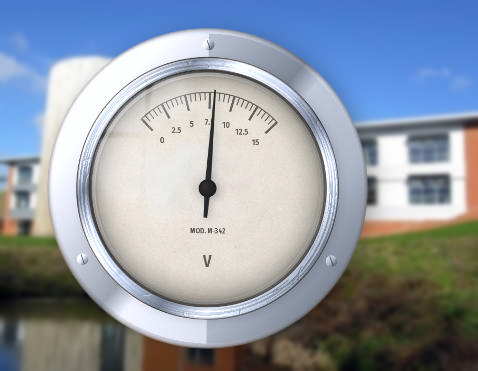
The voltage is {"value": 8, "unit": "V"}
